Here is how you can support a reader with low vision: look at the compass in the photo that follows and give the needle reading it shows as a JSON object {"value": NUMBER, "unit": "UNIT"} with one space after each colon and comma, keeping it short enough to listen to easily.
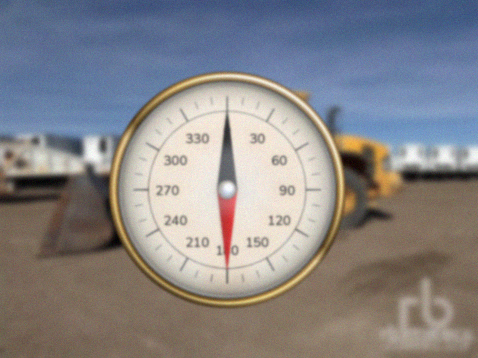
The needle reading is {"value": 180, "unit": "°"}
